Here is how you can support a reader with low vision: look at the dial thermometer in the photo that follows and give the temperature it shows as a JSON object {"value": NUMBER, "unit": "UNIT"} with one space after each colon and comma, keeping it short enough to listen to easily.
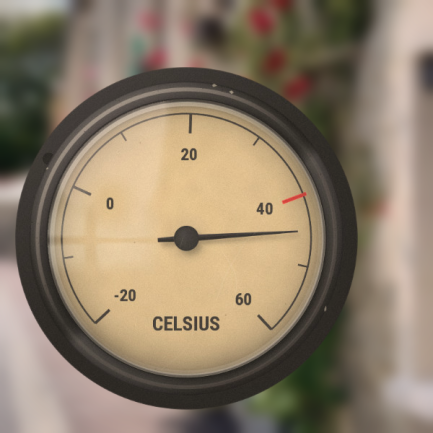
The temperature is {"value": 45, "unit": "°C"}
